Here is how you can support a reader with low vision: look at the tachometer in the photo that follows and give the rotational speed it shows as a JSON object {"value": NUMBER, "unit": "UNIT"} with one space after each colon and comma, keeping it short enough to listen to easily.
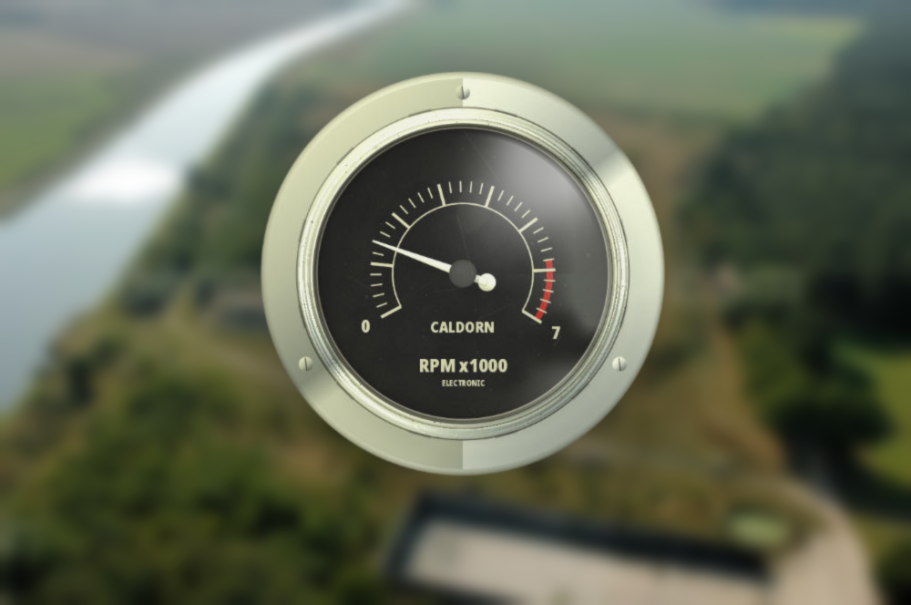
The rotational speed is {"value": 1400, "unit": "rpm"}
